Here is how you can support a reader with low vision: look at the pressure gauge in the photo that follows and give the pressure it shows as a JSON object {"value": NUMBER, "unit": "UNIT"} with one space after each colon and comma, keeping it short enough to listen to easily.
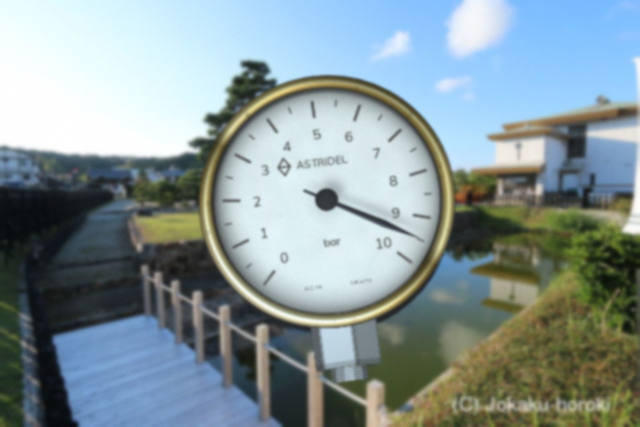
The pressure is {"value": 9.5, "unit": "bar"}
